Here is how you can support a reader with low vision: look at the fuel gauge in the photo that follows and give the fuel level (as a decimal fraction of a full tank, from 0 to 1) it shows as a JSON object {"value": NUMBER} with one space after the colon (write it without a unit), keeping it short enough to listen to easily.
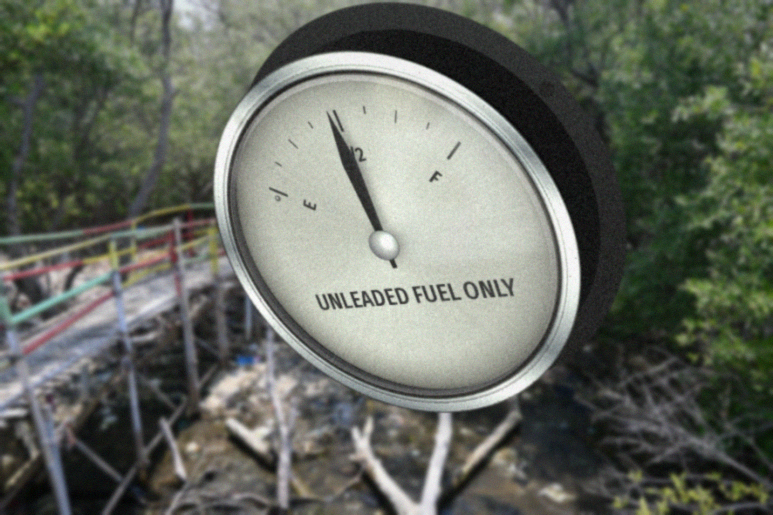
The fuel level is {"value": 0.5}
